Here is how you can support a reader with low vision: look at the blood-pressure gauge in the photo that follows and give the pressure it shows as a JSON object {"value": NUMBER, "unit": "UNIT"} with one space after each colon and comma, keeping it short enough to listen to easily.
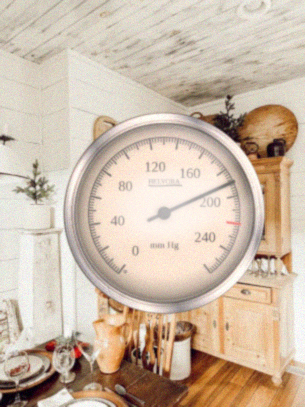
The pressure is {"value": 190, "unit": "mmHg"}
